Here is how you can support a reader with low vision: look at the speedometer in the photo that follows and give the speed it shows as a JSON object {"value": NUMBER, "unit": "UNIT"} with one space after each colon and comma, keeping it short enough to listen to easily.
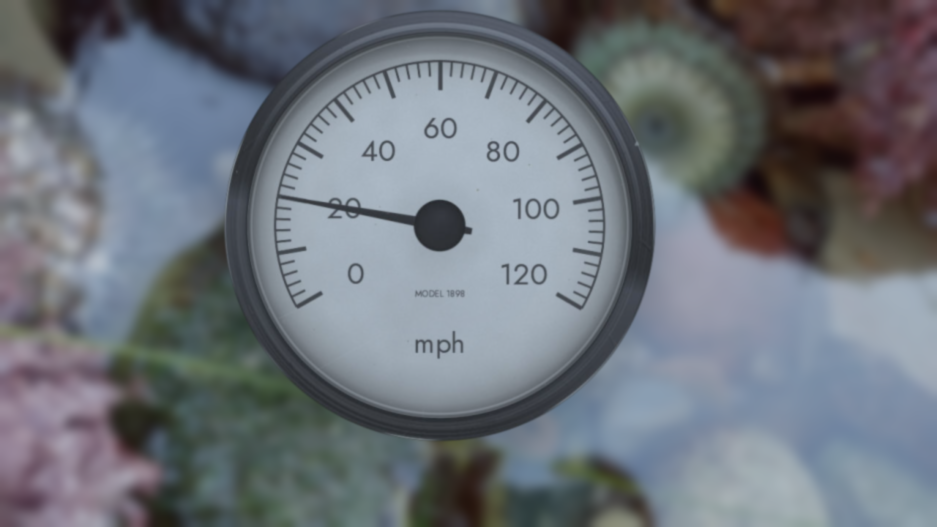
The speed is {"value": 20, "unit": "mph"}
